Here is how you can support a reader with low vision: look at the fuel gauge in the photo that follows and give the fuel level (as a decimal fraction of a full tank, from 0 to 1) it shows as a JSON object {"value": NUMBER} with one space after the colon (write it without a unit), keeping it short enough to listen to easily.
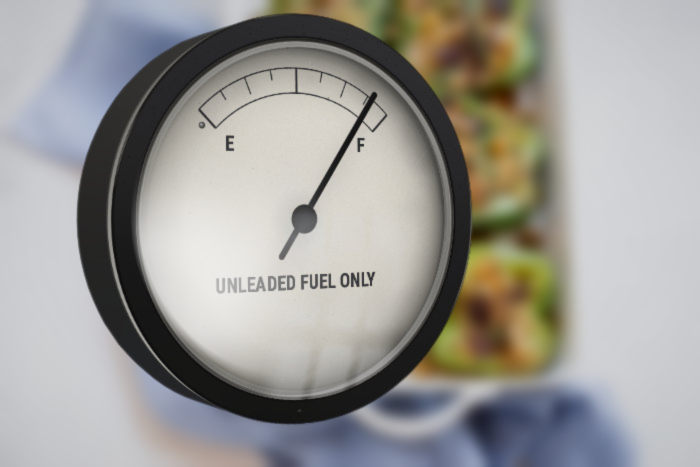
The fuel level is {"value": 0.875}
